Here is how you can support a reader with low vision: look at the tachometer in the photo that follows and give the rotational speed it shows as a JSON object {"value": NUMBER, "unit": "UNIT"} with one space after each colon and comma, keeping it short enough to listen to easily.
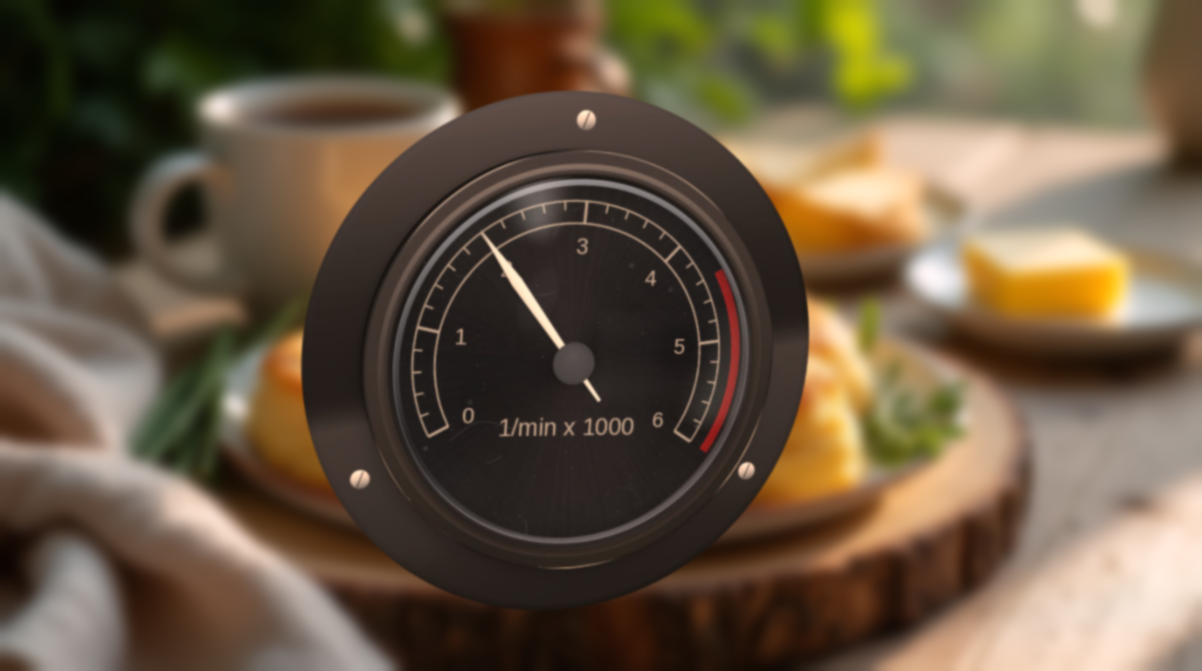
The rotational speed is {"value": 2000, "unit": "rpm"}
